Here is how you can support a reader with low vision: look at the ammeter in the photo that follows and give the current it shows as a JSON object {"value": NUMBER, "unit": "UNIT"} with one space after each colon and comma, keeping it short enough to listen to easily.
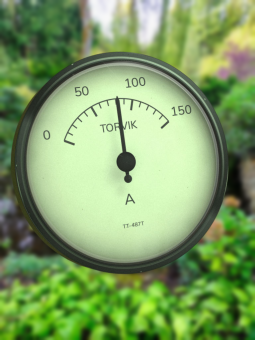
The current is {"value": 80, "unit": "A"}
